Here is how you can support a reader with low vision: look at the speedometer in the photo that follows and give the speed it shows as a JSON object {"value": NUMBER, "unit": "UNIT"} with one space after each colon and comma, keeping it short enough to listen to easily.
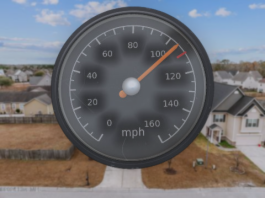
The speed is {"value": 105, "unit": "mph"}
